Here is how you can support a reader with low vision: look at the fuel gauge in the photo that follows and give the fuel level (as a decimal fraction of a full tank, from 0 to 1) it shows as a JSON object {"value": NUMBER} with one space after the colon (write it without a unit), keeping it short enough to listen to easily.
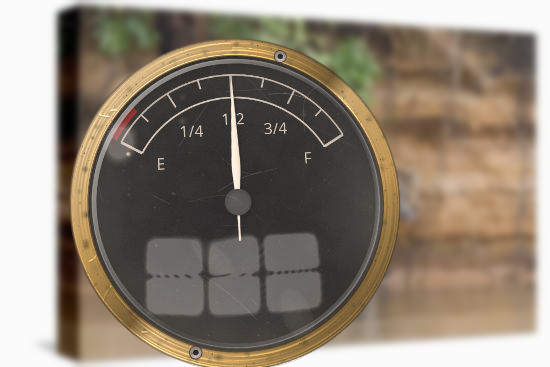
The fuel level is {"value": 0.5}
